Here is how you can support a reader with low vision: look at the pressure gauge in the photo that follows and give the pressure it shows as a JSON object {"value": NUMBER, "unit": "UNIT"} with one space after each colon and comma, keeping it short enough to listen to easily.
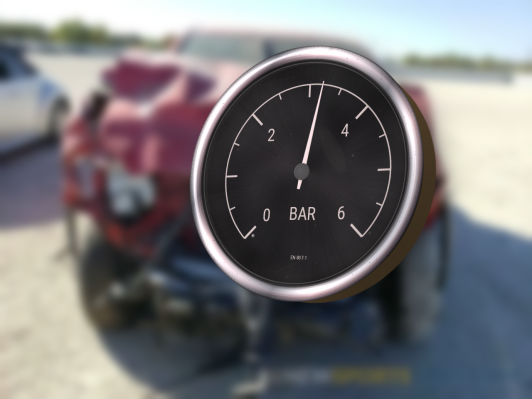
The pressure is {"value": 3.25, "unit": "bar"}
